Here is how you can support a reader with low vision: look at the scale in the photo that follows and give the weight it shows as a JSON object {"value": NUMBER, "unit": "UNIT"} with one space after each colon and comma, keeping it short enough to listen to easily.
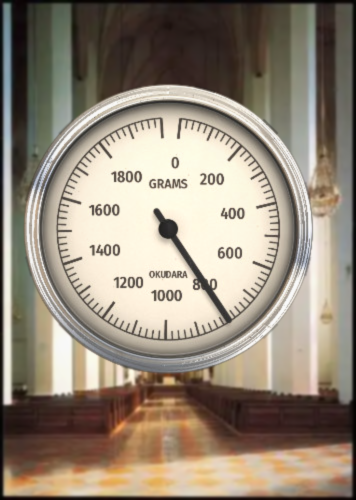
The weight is {"value": 800, "unit": "g"}
